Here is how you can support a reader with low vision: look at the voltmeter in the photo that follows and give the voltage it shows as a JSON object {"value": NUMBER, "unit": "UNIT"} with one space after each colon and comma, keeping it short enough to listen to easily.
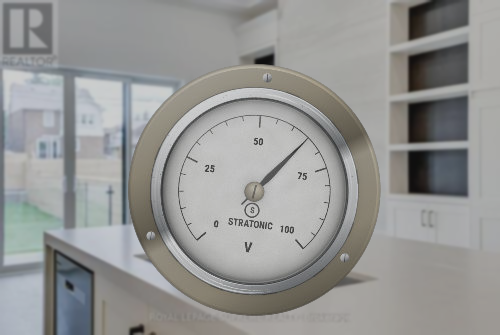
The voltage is {"value": 65, "unit": "V"}
